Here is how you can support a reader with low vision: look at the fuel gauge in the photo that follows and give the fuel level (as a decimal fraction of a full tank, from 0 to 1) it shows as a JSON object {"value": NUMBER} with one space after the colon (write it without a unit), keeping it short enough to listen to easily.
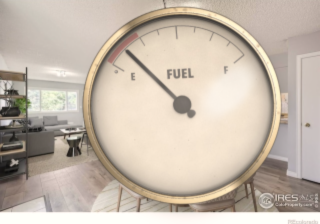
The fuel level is {"value": 0.125}
